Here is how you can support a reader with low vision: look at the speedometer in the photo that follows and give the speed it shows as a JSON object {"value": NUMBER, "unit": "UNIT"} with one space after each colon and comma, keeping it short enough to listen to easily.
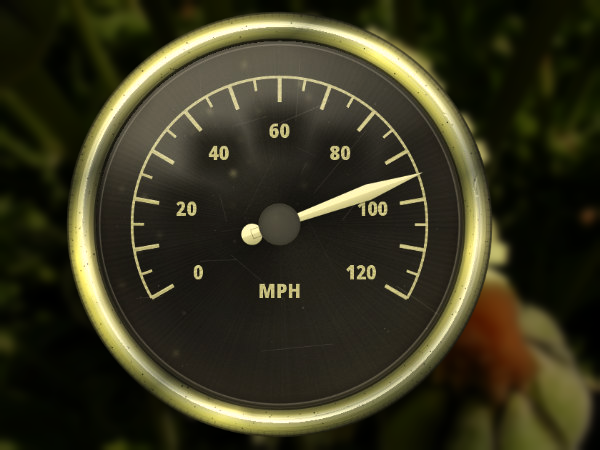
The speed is {"value": 95, "unit": "mph"}
